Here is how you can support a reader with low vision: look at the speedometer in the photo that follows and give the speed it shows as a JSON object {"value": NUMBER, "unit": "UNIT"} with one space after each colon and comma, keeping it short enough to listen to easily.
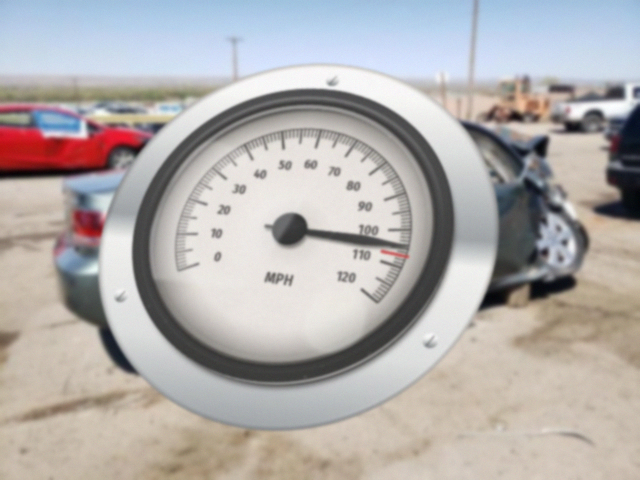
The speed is {"value": 105, "unit": "mph"}
